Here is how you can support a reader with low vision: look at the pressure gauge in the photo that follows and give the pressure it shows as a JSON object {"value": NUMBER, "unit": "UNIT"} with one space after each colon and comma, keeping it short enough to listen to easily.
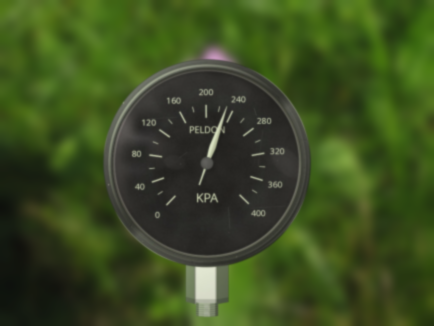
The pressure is {"value": 230, "unit": "kPa"}
